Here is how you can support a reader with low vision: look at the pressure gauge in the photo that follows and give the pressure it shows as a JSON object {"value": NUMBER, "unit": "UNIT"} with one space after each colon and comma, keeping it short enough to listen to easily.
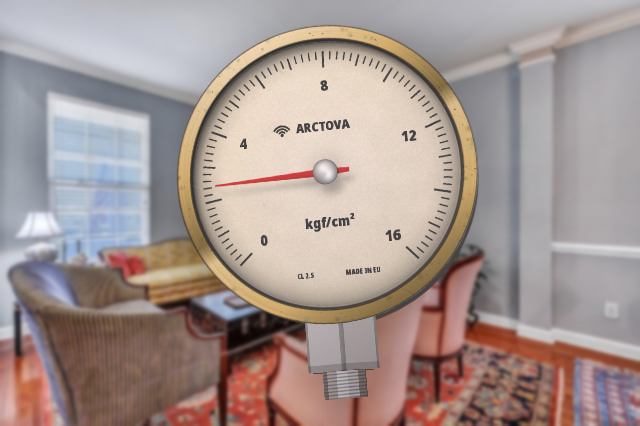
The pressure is {"value": 2.4, "unit": "kg/cm²"}
